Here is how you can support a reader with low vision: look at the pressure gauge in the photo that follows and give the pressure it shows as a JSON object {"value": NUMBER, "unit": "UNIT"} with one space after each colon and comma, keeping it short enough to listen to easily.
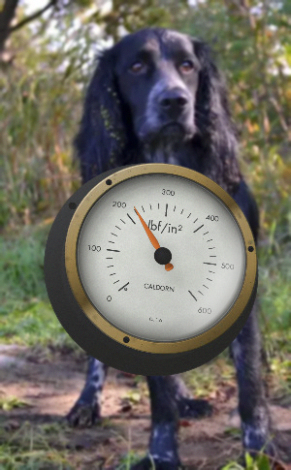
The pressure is {"value": 220, "unit": "psi"}
